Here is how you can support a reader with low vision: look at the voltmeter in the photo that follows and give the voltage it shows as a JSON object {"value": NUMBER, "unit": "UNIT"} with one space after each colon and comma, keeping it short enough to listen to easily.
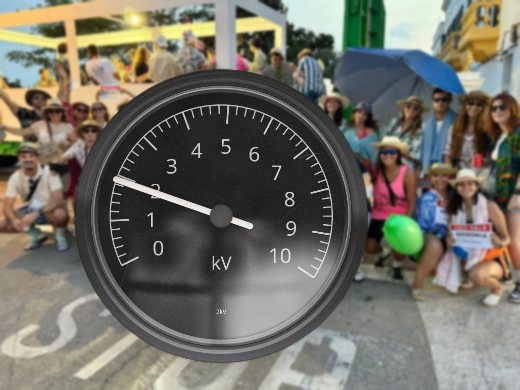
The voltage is {"value": 1.9, "unit": "kV"}
